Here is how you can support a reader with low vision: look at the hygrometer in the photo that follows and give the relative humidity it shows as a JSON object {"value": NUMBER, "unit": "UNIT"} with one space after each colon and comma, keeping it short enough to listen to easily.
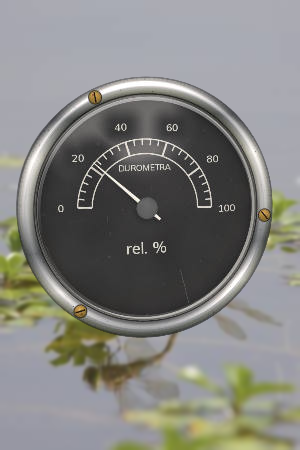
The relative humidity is {"value": 22, "unit": "%"}
